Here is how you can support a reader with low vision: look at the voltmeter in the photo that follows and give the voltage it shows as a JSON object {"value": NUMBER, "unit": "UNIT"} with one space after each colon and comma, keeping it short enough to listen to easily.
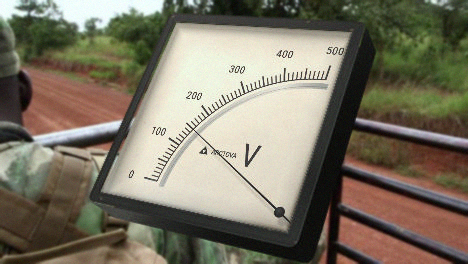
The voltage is {"value": 150, "unit": "V"}
